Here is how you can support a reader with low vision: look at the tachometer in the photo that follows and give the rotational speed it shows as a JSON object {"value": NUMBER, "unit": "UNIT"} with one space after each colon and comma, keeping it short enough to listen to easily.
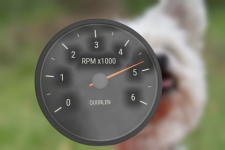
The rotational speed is {"value": 4750, "unit": "rpm"}
